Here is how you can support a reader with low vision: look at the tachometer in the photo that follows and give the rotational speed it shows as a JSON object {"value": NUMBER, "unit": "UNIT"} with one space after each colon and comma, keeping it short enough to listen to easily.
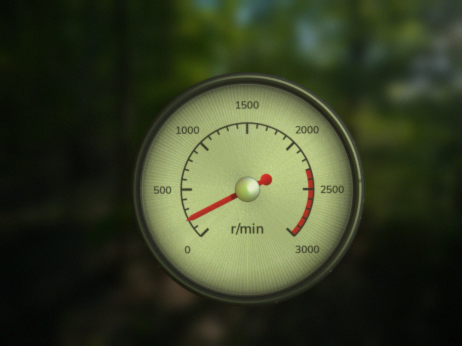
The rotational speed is {"value": 200, "unit": "rpm"}
